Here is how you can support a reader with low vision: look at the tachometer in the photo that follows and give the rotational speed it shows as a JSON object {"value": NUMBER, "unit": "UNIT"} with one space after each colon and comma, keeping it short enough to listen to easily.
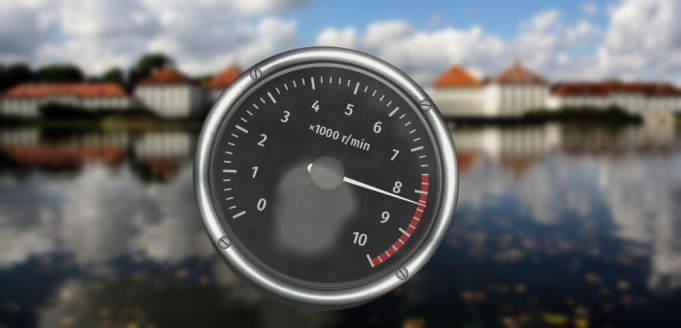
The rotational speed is {"value": 8300, "unit": "rpm"}
